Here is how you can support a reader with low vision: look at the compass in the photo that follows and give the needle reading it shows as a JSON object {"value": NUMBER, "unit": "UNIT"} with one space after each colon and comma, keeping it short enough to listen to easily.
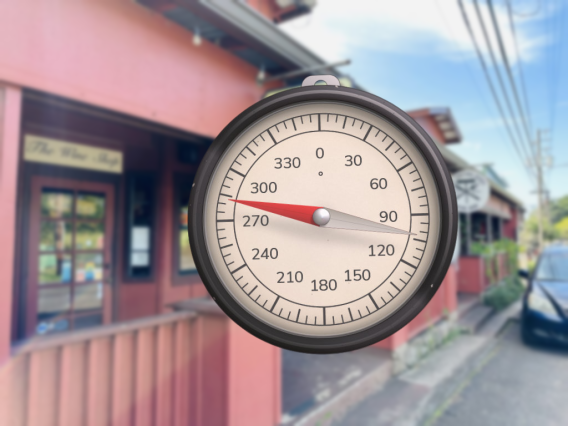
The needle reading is {"value": 282.5, "unit": "°"}
